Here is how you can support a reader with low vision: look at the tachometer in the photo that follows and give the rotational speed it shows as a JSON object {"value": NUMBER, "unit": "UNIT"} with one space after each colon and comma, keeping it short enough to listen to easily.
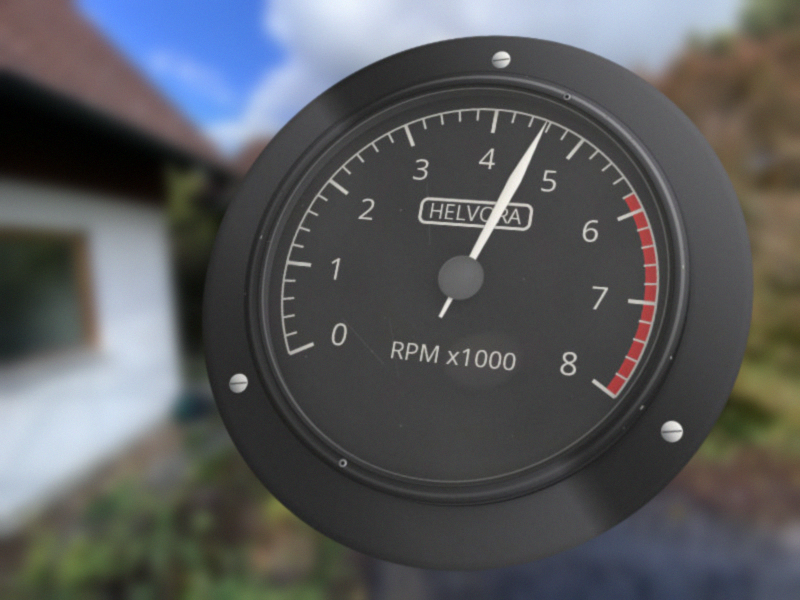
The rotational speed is {"value": 4600, "unit": "rpm"}
